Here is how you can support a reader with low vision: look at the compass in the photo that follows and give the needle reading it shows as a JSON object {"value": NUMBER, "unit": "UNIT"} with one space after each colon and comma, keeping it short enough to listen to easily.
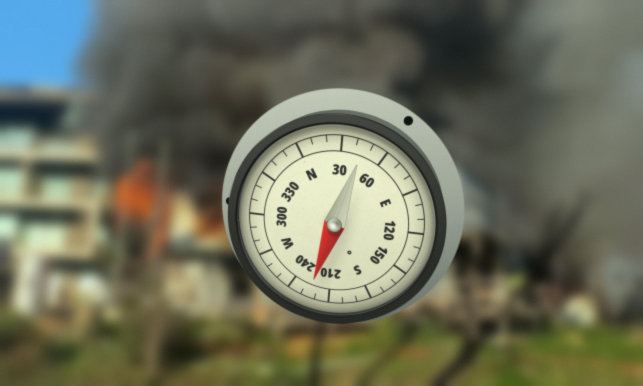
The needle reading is {"value": 225, "unit": "°"}
